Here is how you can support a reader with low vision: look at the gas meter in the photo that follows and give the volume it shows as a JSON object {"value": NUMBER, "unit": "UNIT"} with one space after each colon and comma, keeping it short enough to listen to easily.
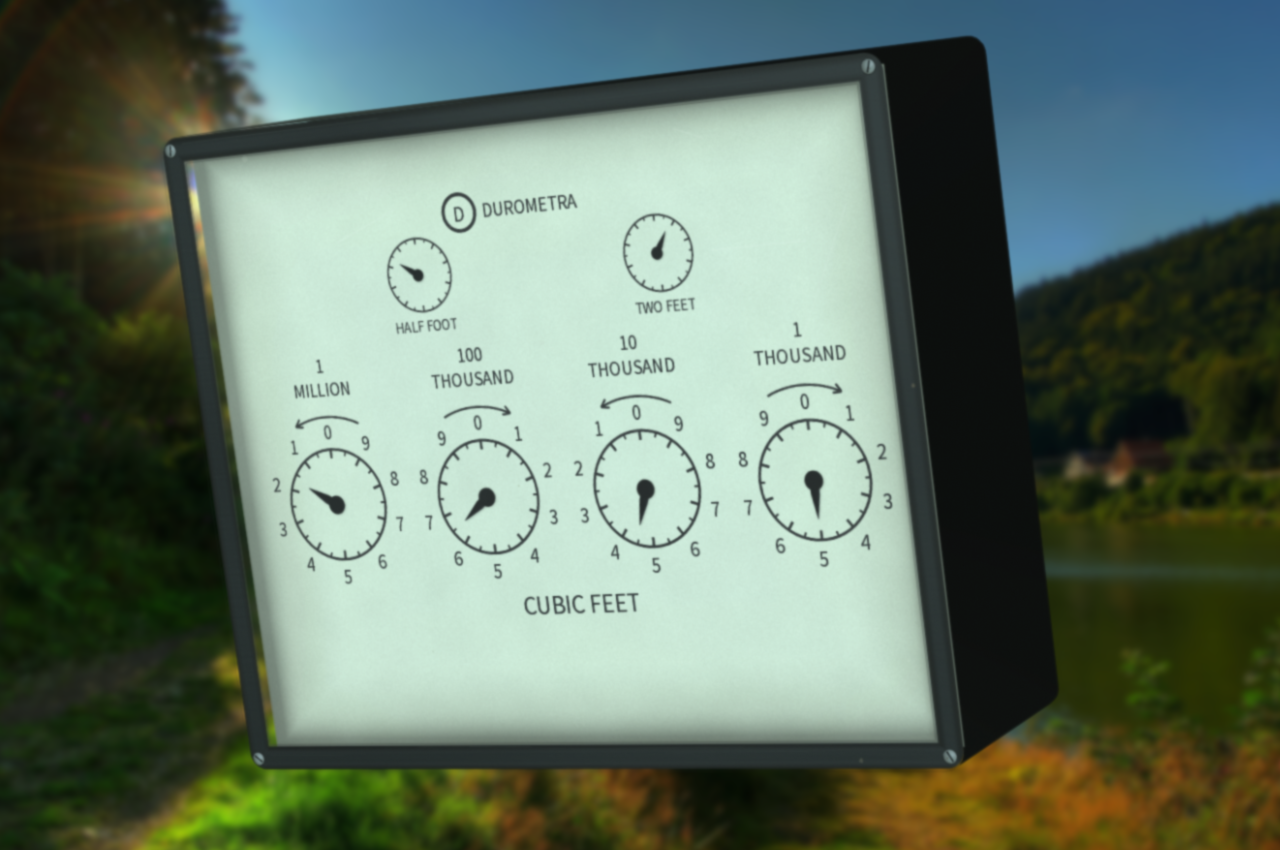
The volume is {"value": 164500, "unit": "ft³"}
